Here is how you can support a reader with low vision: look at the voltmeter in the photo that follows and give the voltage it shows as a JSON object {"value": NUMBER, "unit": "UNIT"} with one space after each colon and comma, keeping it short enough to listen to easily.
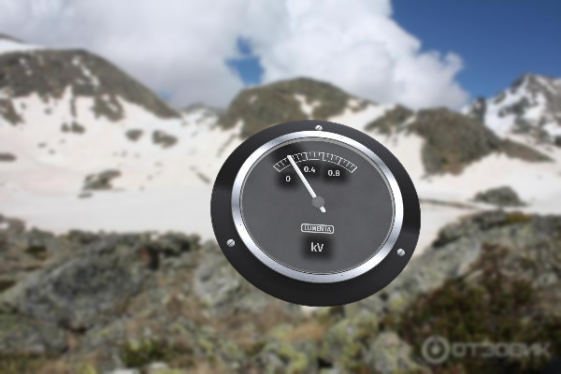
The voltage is {"value": 0.2, "unit": "kV"}
